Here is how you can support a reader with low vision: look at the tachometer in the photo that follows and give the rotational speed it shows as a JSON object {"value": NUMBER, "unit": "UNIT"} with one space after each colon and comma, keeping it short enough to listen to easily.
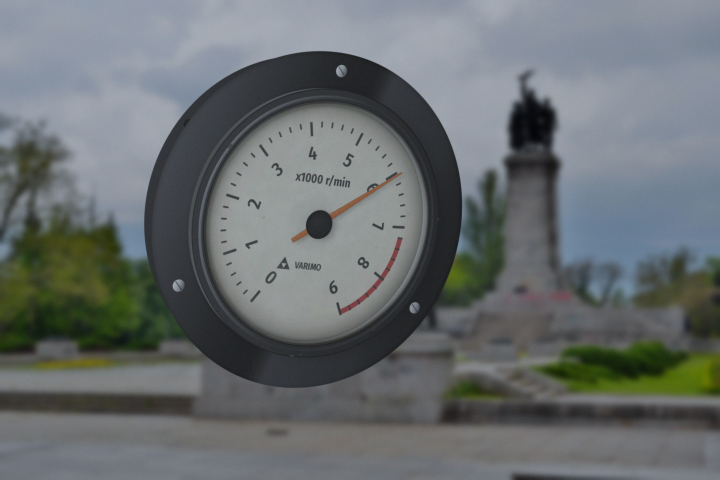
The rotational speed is {"value": 6000, "unit": "rpm"}
